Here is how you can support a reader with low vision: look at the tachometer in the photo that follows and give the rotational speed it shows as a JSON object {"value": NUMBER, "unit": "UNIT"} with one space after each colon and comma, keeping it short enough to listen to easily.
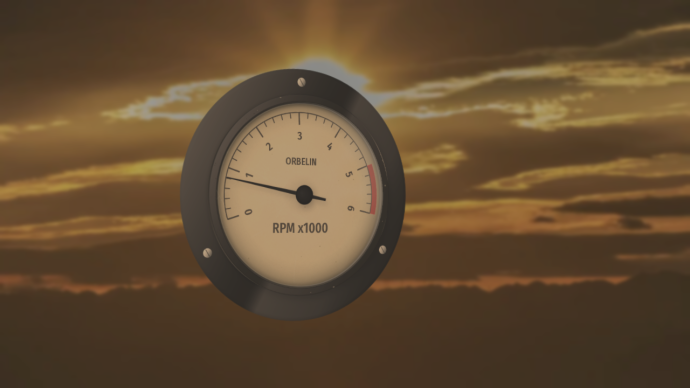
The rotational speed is {"value": 800, "unit": "rpm"}
